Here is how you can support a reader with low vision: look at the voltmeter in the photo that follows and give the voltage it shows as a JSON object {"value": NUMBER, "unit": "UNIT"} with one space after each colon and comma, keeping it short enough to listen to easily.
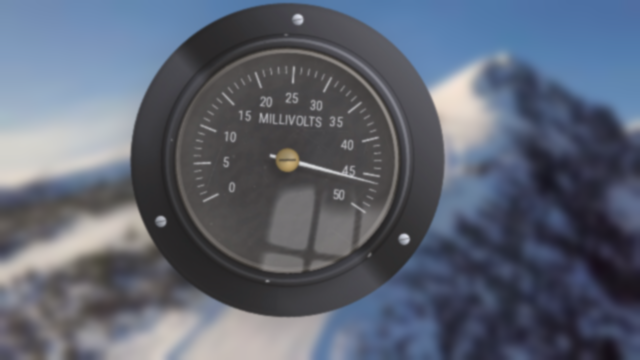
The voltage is {"value": 46, "unit": "mV"}
